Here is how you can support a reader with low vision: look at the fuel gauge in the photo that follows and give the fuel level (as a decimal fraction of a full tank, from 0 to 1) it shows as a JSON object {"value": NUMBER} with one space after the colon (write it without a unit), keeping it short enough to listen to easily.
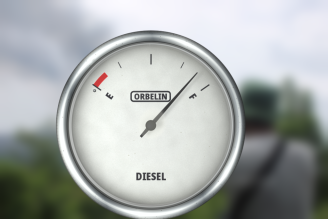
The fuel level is {"value": 0.875}
